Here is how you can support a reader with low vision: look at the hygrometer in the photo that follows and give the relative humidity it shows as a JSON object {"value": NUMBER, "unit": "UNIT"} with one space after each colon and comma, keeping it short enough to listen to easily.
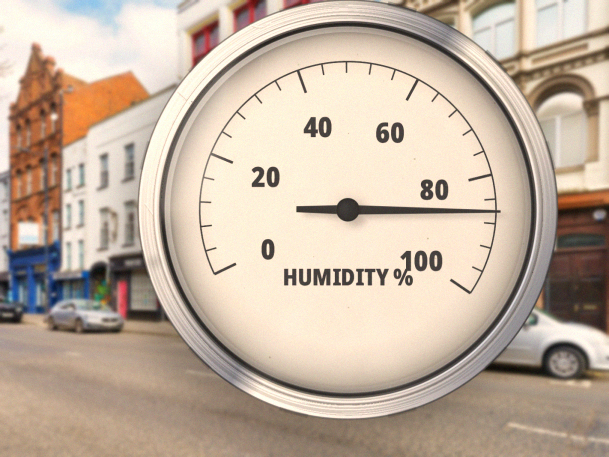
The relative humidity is {"value": 86, "unit": "%"}
